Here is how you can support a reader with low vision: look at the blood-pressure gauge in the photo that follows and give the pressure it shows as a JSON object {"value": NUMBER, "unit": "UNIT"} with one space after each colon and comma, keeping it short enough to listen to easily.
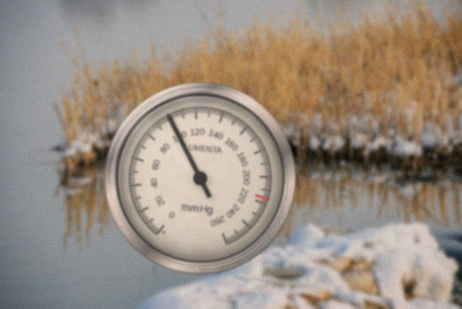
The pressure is {"value": 100, "unit": "mmHg"}
